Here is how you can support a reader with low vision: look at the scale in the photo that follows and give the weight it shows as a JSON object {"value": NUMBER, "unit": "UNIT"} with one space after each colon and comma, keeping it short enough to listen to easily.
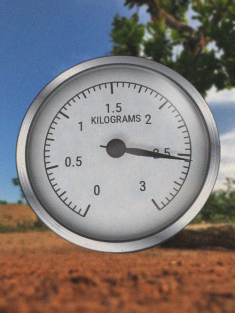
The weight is {"value": 2.55, "unit": "kg"}
